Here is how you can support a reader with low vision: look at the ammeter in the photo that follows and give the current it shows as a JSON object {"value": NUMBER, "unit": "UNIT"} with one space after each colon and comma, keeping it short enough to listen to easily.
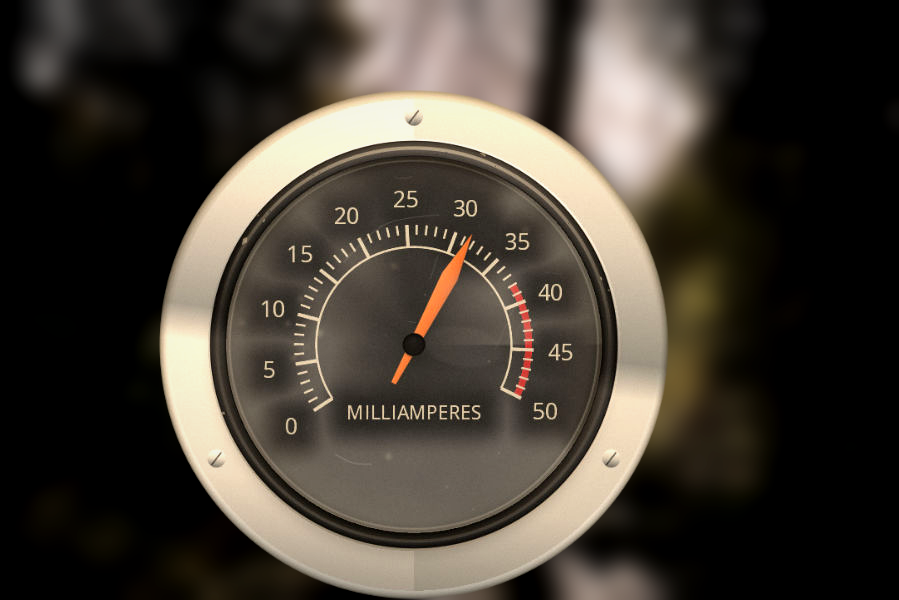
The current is {"value": 31.5, "unit": "mA"}
